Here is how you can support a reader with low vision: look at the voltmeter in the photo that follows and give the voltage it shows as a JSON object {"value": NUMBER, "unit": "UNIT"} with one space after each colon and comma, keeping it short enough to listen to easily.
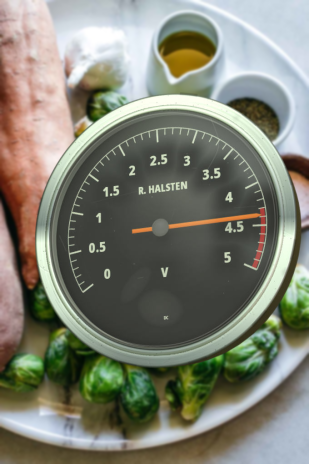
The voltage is {"value": 4.4, "unit": "V"}
